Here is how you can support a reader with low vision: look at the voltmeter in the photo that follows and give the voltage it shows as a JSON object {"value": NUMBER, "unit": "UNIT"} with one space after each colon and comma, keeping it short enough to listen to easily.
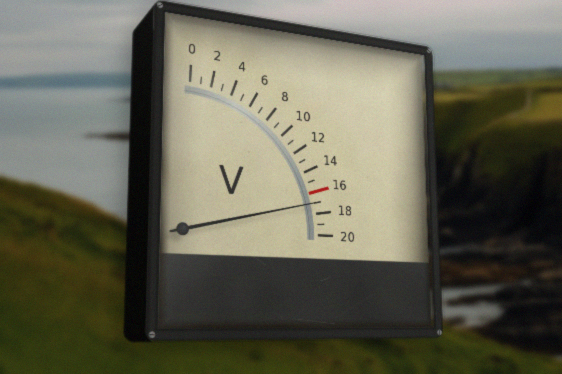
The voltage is {"value": 17, "unit": "V"}
